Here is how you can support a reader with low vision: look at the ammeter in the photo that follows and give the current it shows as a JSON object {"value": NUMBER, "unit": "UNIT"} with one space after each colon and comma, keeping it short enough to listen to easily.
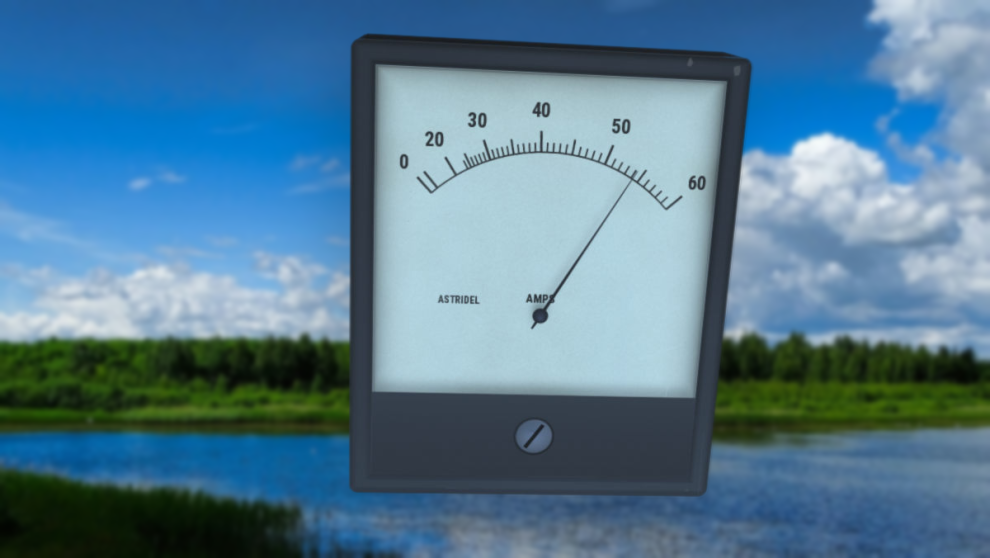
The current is {"value": 54, "unit": "A"}
